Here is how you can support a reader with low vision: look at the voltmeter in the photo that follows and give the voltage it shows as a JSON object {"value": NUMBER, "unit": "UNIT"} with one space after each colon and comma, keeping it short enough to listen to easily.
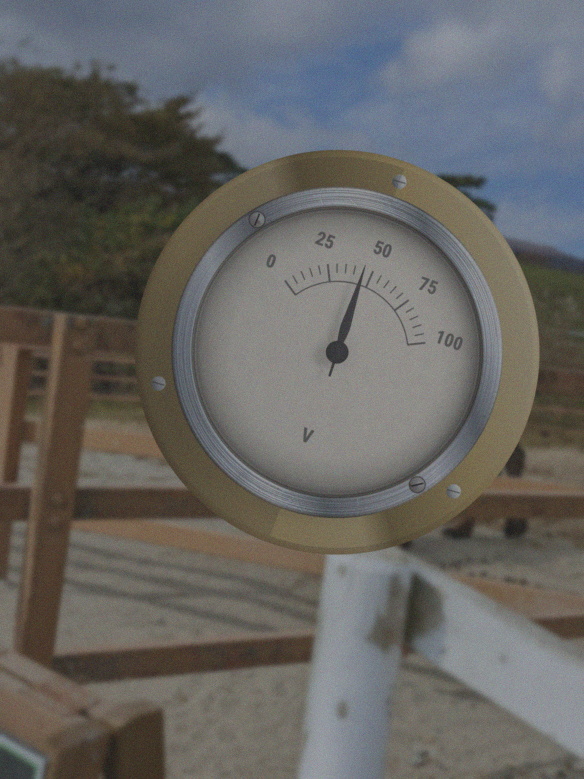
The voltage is {"value": 45, "unit": "V"}
